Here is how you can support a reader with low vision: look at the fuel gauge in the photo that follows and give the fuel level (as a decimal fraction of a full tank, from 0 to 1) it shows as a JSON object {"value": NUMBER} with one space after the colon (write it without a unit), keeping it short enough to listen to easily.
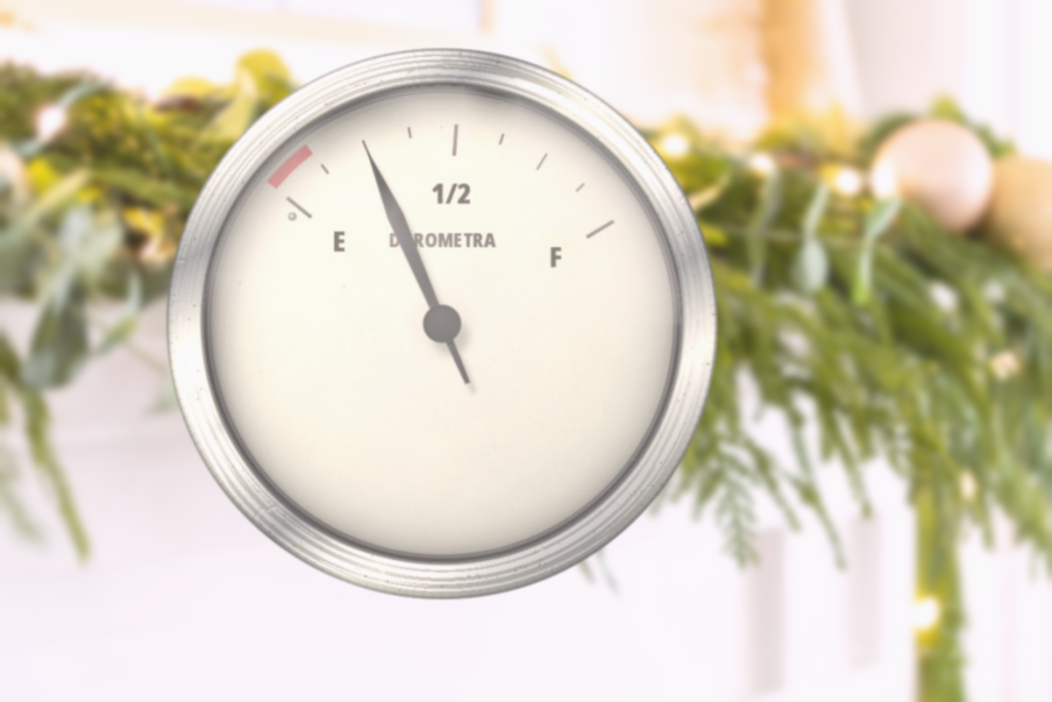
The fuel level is {"value": 0.25}
